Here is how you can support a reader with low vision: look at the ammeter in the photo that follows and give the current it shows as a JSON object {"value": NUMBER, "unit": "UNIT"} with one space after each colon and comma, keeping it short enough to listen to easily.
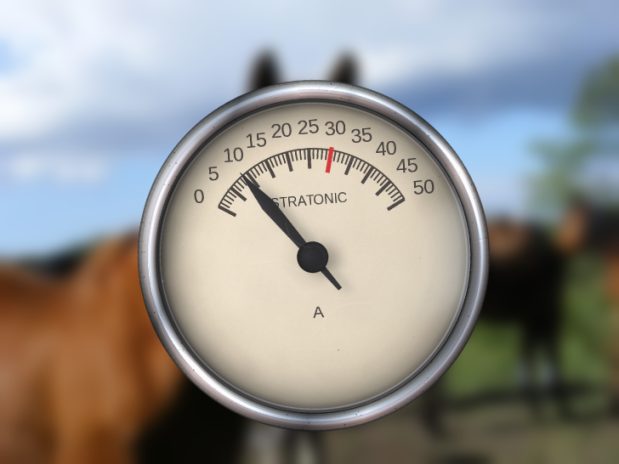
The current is {"value": 9, "unit": "A"}
